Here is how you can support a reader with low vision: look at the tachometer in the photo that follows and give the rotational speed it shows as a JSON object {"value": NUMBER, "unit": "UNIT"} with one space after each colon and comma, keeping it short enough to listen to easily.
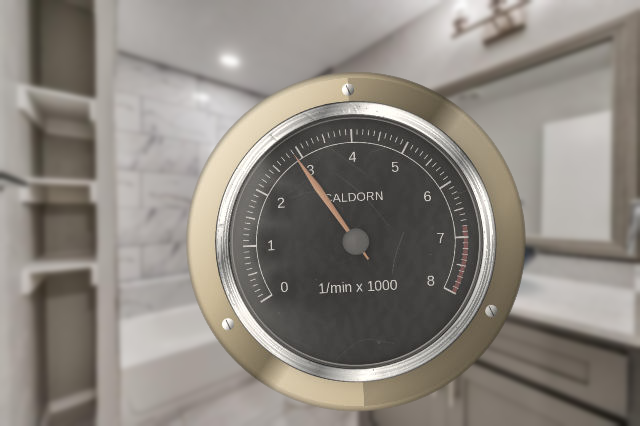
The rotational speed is {"value": 2900, "unit": "rpm"}
